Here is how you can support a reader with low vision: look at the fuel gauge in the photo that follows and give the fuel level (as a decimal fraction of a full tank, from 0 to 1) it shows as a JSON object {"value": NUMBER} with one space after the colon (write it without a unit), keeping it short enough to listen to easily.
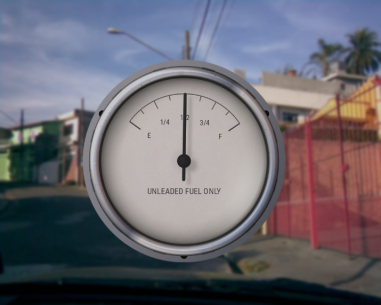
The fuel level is {"value": 0.5}
